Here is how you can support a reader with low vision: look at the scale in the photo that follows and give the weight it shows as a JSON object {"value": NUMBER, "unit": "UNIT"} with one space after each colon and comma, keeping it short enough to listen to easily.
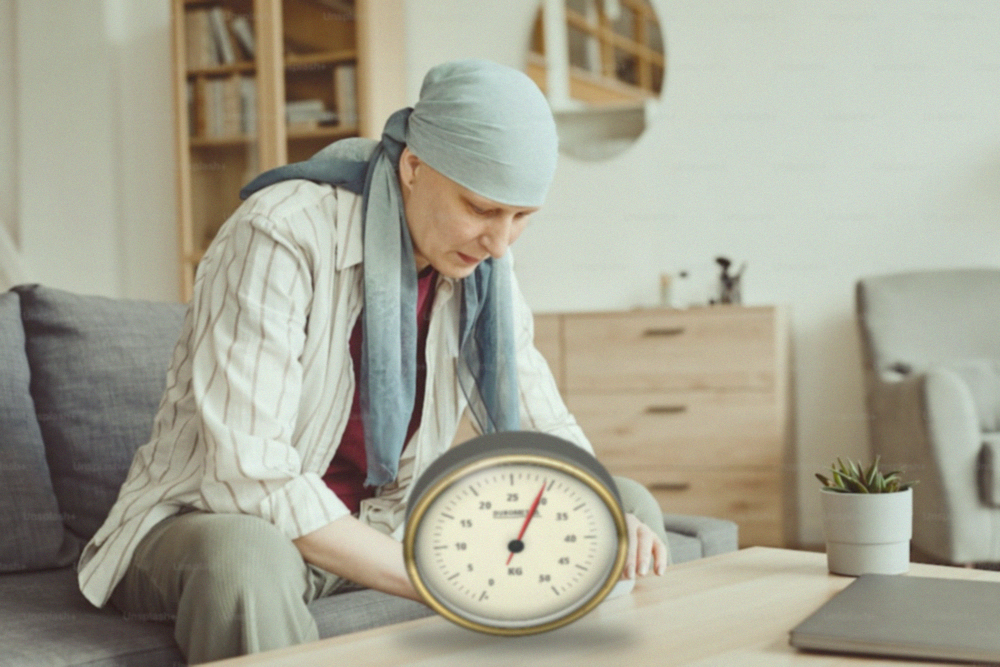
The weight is {"value": 29, "unit": "kg"}
